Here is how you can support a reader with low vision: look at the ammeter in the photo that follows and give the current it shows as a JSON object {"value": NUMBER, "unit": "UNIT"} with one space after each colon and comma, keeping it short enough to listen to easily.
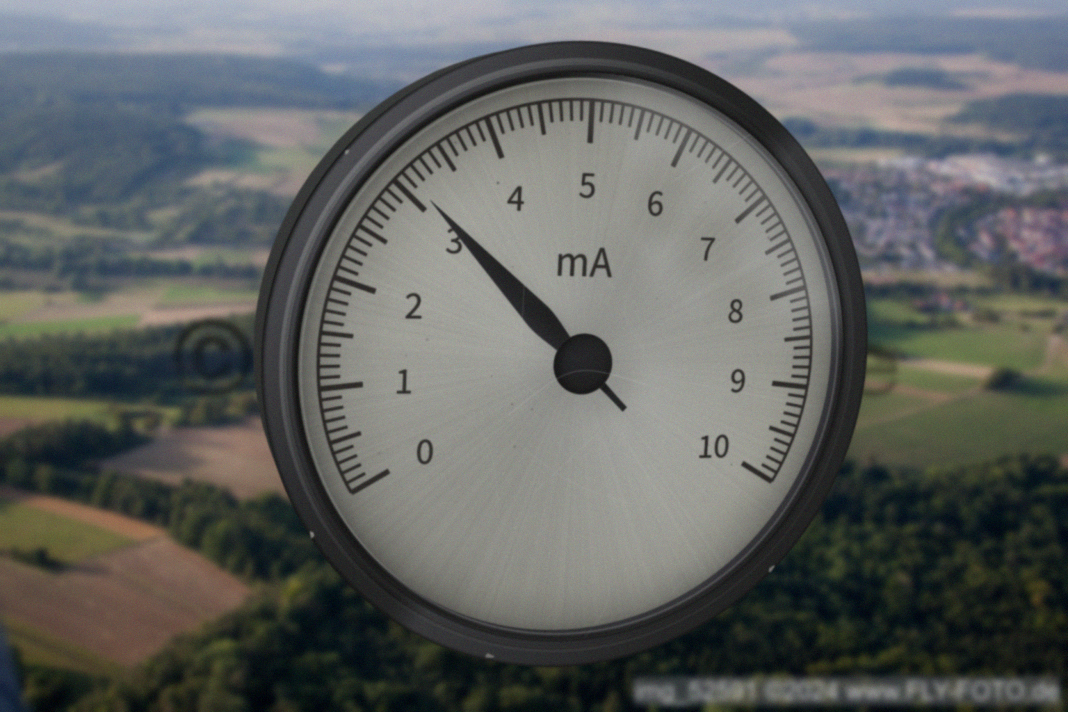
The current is {"value": 3.1, "unit": "mA"}
